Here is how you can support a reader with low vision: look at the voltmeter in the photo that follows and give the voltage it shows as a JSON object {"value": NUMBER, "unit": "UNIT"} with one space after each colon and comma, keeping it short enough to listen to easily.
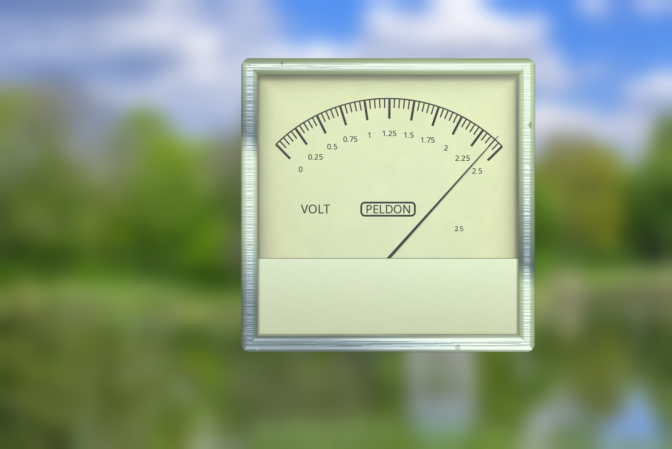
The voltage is {"value": 2.4, "unit": "V"}
